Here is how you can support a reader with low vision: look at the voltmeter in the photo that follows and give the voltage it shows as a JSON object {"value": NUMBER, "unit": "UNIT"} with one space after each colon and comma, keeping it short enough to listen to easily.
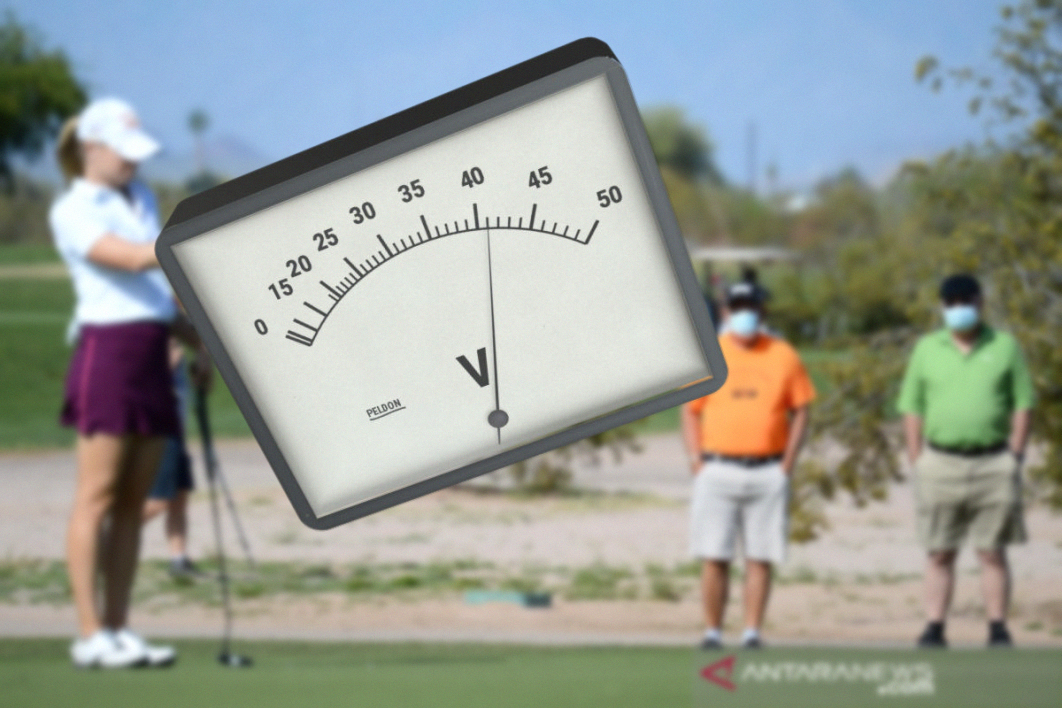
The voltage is {"value": 41, "unit": "V"}
